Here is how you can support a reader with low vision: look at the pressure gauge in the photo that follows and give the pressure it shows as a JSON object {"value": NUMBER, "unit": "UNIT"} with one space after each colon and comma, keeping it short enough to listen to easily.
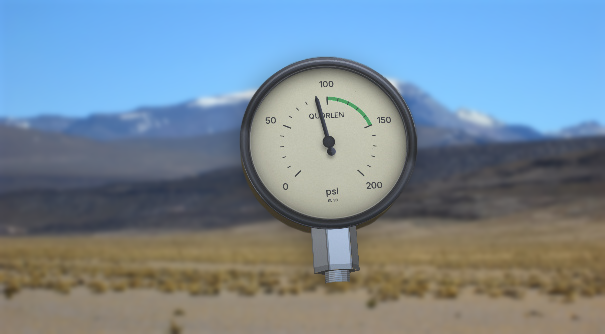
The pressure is {"value": 90, "unit": "psi"}
